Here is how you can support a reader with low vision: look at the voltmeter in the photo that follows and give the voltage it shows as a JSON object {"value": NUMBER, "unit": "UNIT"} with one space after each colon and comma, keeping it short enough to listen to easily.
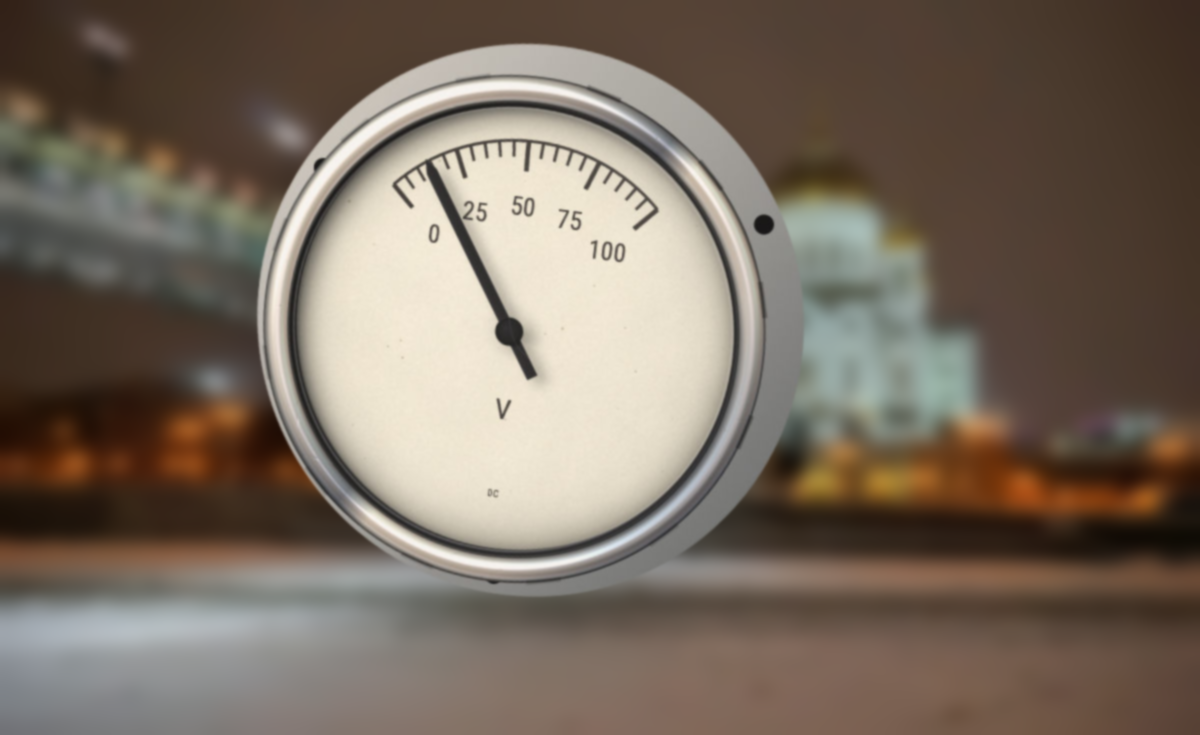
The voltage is {"value": 15, "unit": "V"}
